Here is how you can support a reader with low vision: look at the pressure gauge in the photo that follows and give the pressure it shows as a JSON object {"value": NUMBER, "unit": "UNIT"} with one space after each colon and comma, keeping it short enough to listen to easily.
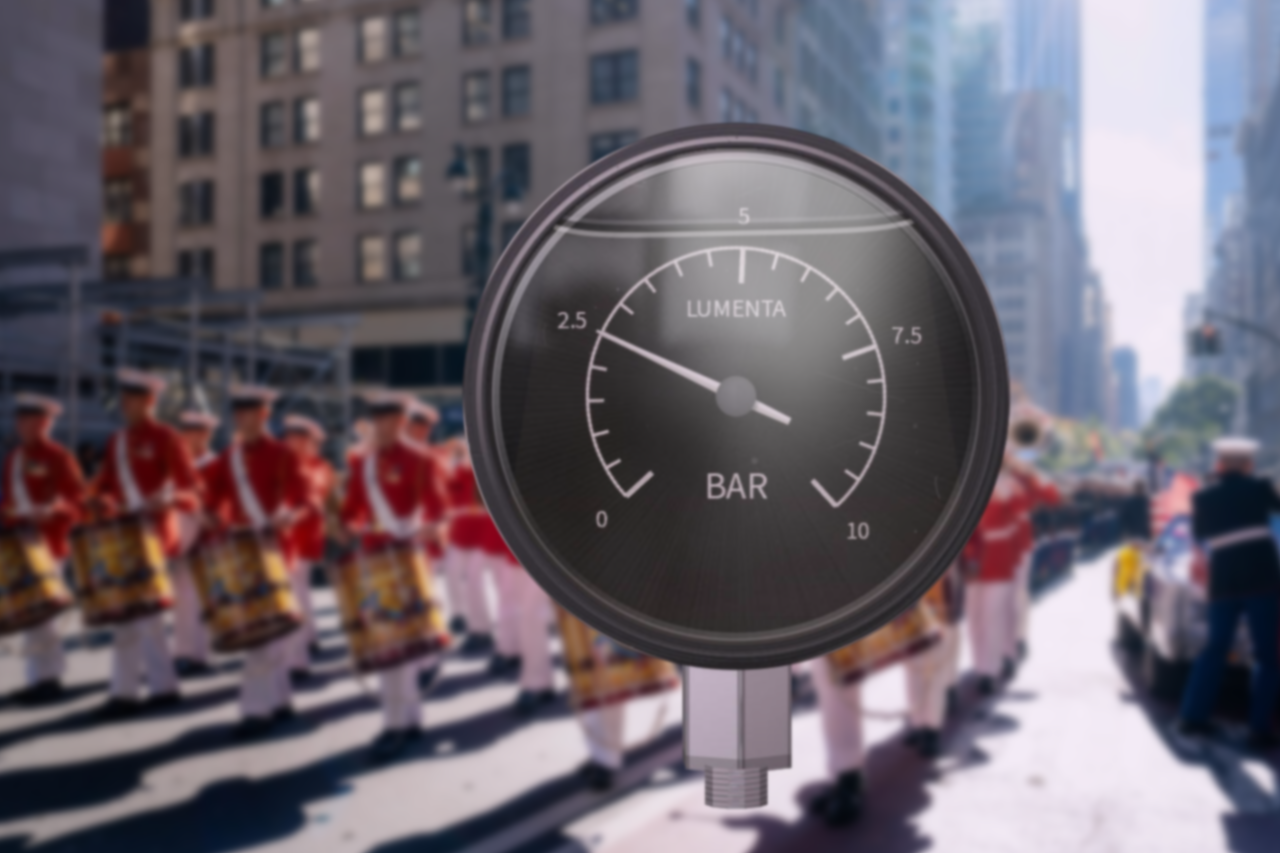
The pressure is {"value": 2.5, "unit": "bar"}
